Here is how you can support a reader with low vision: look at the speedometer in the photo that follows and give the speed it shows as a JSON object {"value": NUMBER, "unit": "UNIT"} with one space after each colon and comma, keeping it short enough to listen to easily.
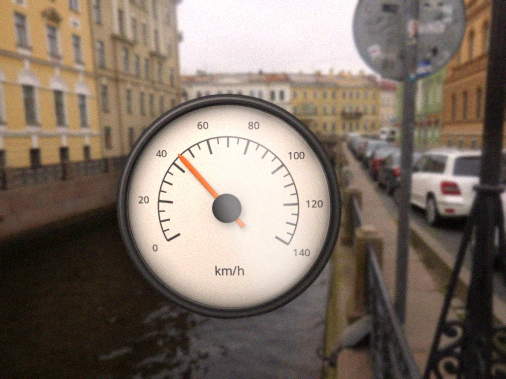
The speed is {"value": 45, "unit": "km/h"}
